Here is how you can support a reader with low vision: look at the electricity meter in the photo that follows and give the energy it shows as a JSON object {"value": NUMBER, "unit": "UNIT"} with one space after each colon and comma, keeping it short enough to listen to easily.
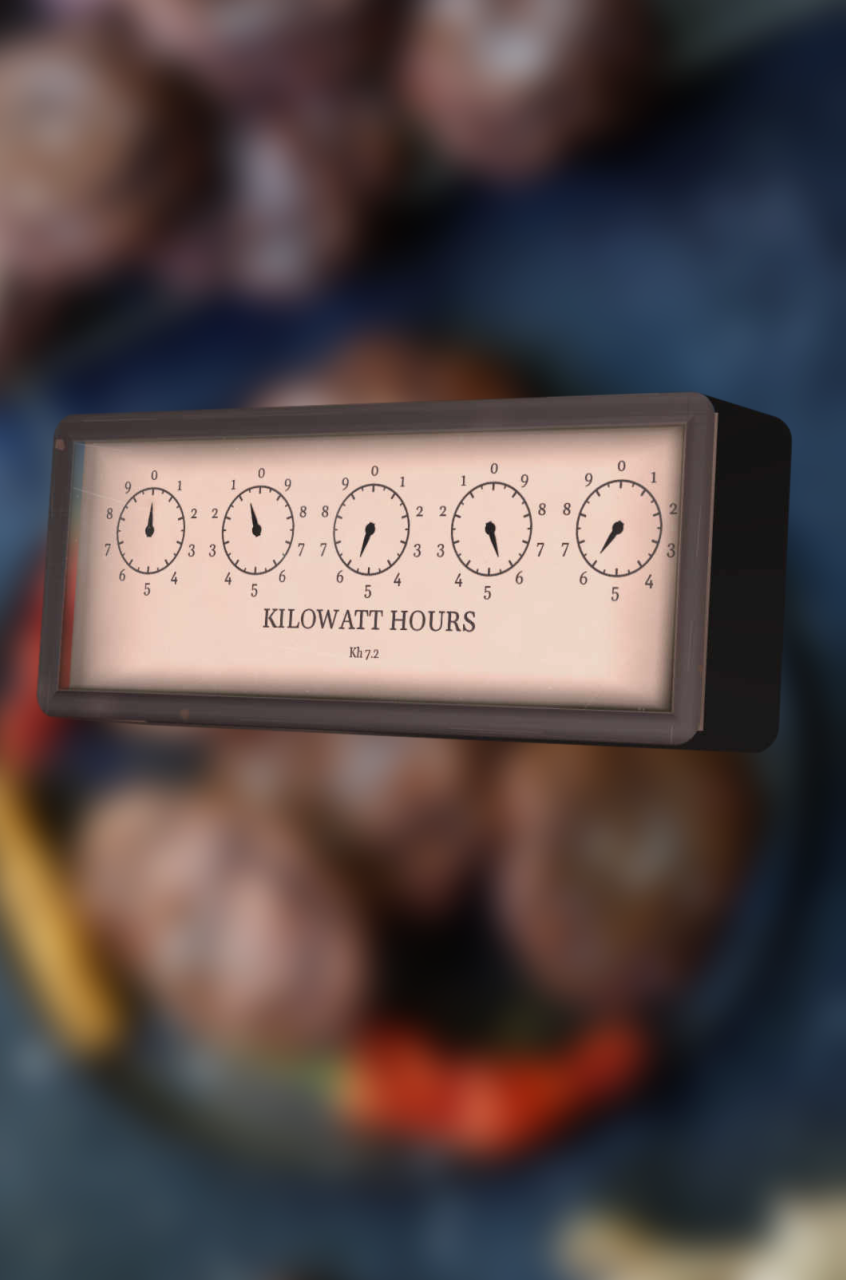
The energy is {"value": 556, "unit": "kWh"}
